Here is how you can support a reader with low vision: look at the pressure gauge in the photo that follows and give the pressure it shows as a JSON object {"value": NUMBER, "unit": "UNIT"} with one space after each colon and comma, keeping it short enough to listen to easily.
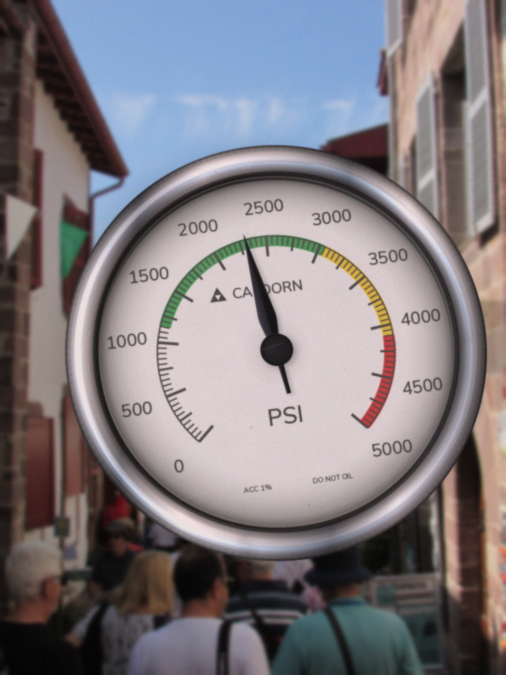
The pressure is {"value": 2300, "unit": "psi"}
